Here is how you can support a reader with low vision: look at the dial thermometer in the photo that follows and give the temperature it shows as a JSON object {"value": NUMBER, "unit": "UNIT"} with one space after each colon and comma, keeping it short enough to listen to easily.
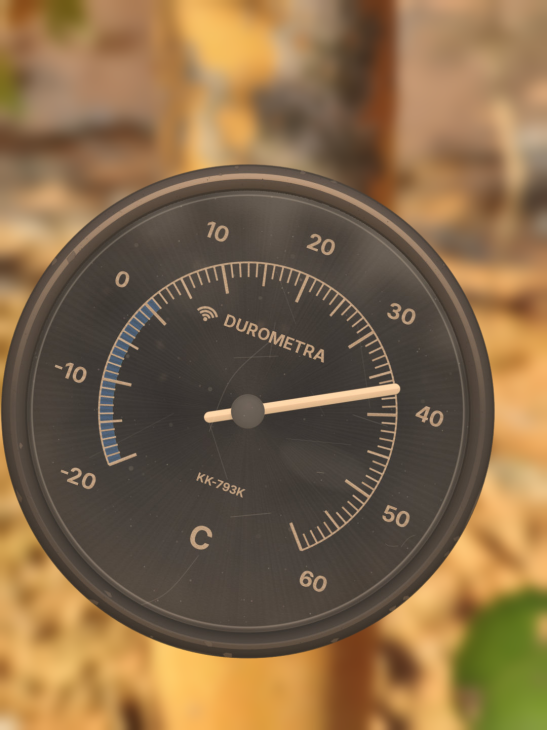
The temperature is {"value": 37, "unit": "°C"}
